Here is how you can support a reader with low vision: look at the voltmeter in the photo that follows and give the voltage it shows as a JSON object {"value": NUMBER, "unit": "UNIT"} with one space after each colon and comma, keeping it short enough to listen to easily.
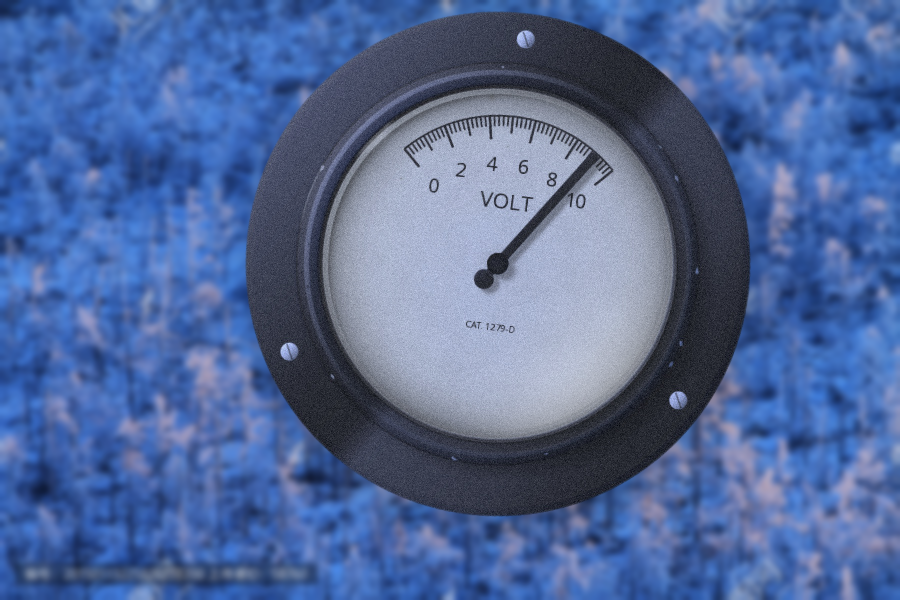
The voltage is {"value": 9, "unit": "V"}
